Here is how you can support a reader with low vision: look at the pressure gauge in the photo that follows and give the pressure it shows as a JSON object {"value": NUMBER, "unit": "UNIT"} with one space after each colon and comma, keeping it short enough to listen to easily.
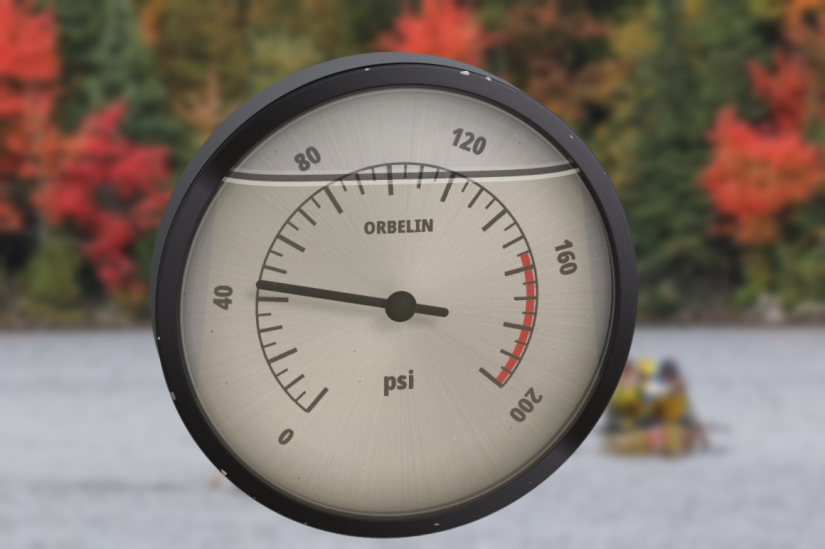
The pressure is {"value": 45, "unit": "psi"}
